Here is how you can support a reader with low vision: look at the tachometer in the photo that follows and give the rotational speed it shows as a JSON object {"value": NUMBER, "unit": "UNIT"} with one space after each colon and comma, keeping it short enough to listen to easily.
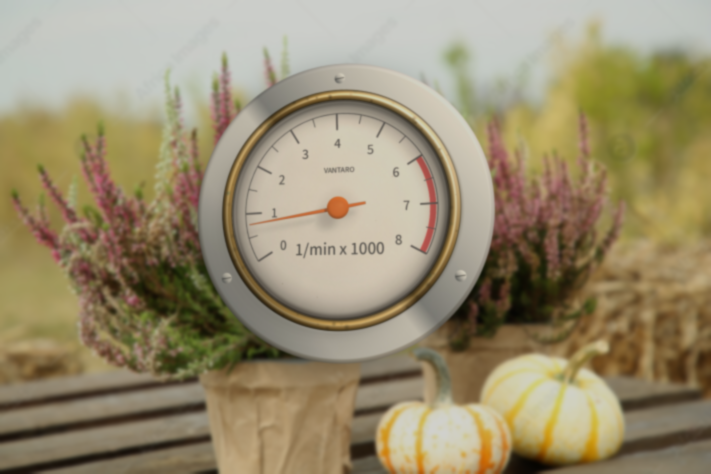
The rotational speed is {"value": 750, "unit": "rpm"}
